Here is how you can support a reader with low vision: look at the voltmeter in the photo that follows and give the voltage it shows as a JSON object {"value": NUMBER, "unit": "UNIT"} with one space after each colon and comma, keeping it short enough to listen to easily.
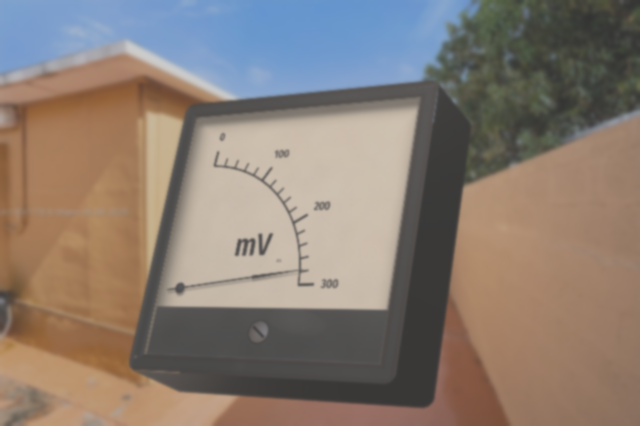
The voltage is {"value": 280, "unit": "mV"}
